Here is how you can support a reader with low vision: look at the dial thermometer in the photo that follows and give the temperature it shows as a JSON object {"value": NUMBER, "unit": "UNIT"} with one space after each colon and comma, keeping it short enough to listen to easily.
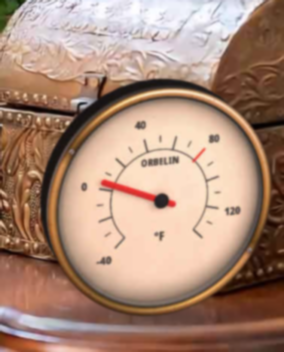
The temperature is {"value": 5, "unit": "°F"}
